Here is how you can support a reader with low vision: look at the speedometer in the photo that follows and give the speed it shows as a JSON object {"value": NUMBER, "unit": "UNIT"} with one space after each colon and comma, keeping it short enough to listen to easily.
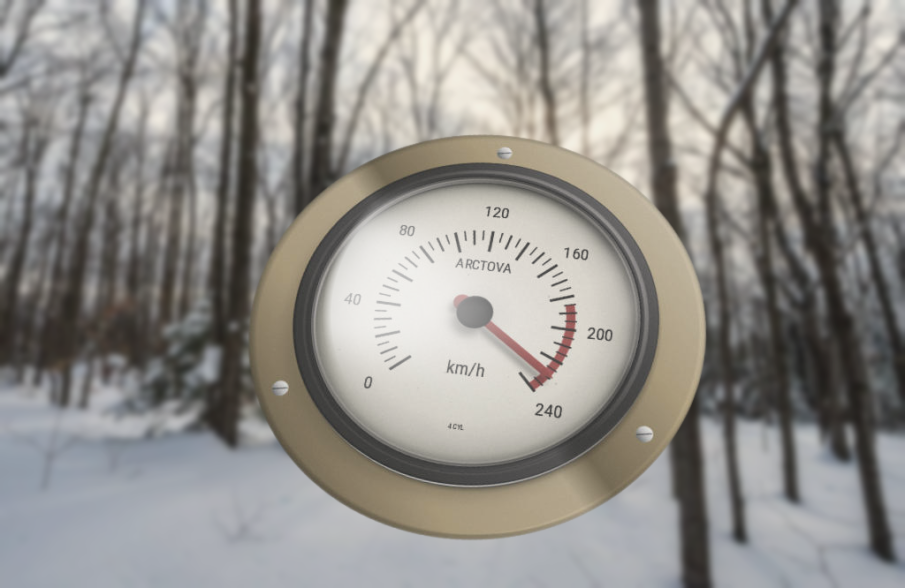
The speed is {"value": 230, "unit": "km/h"}
